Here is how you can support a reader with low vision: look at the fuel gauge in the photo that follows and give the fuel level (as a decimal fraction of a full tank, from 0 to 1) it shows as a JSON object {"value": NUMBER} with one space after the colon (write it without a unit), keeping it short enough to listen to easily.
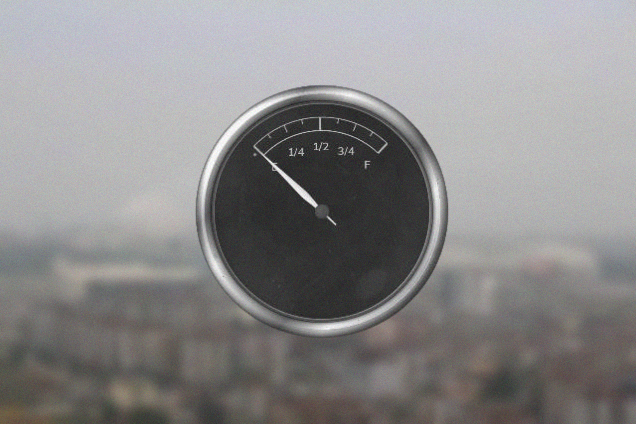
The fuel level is {"value": 0}
